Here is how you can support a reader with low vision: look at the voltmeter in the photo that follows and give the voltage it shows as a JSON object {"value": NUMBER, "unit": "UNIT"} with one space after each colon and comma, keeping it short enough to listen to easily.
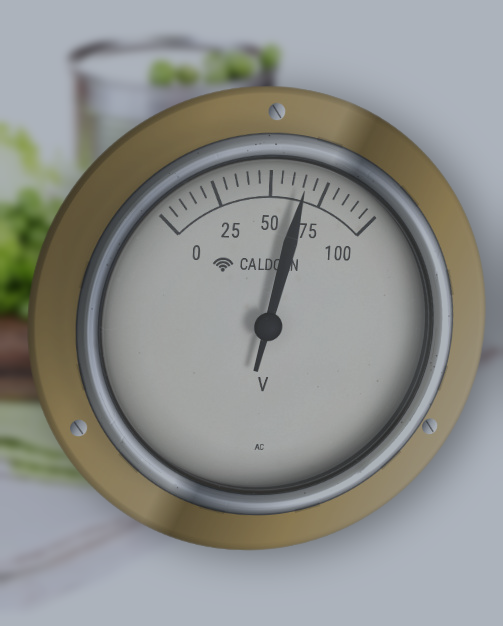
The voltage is {"value": 65, "unit": "V"}
